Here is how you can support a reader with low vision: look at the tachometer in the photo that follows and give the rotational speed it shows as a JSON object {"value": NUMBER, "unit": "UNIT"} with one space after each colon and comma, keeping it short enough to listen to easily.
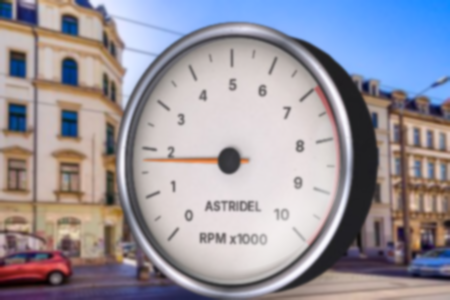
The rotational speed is {"value": 1750, "unit": "rpm"}
